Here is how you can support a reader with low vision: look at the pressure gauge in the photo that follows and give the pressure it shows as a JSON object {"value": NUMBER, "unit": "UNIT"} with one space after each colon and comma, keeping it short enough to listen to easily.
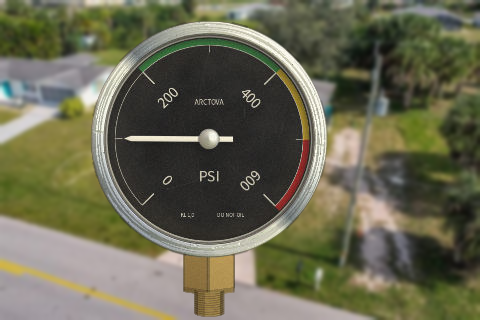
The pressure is {"value": 100, "unit": "psi"}
